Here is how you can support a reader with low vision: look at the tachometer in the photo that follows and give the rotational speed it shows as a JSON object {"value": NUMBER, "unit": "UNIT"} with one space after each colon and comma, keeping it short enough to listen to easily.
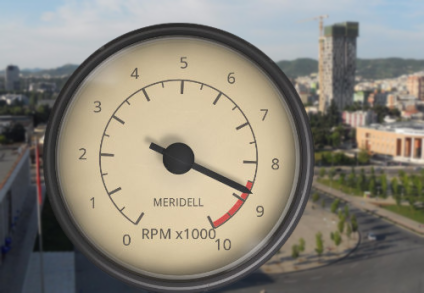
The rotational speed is {"value": 8750, "unit": "rpm"}
